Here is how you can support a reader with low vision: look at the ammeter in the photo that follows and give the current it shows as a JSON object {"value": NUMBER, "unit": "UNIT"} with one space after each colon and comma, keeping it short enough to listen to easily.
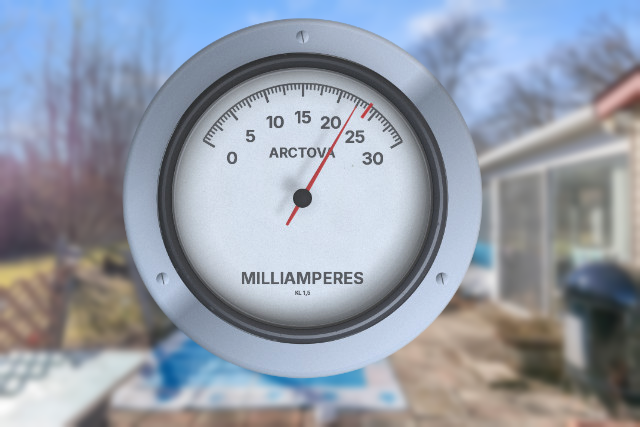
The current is {"value": 22.5, "unit": "mA"}
